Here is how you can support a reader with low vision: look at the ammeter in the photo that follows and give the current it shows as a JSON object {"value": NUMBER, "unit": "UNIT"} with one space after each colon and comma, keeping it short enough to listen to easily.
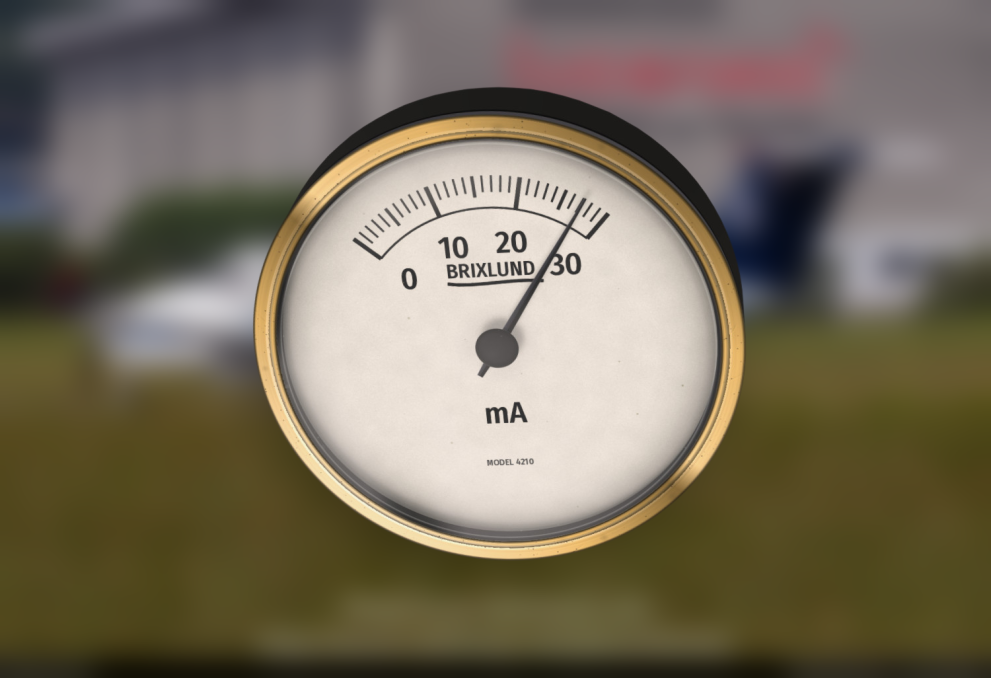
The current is {"value": 27, "unit": "mA"}
